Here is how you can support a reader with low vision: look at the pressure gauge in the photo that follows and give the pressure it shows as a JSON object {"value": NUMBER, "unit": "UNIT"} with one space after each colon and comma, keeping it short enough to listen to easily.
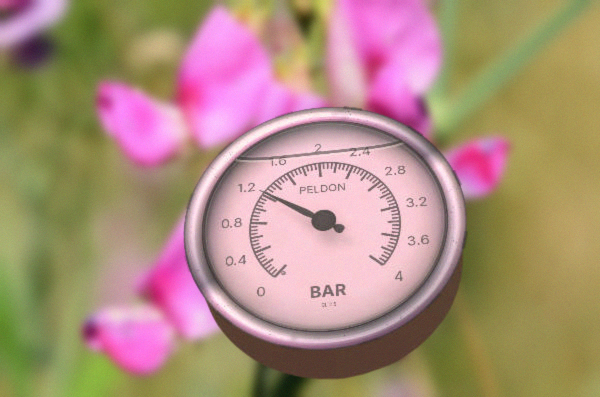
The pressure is {"value": 1.2, "unit": "bar"}
